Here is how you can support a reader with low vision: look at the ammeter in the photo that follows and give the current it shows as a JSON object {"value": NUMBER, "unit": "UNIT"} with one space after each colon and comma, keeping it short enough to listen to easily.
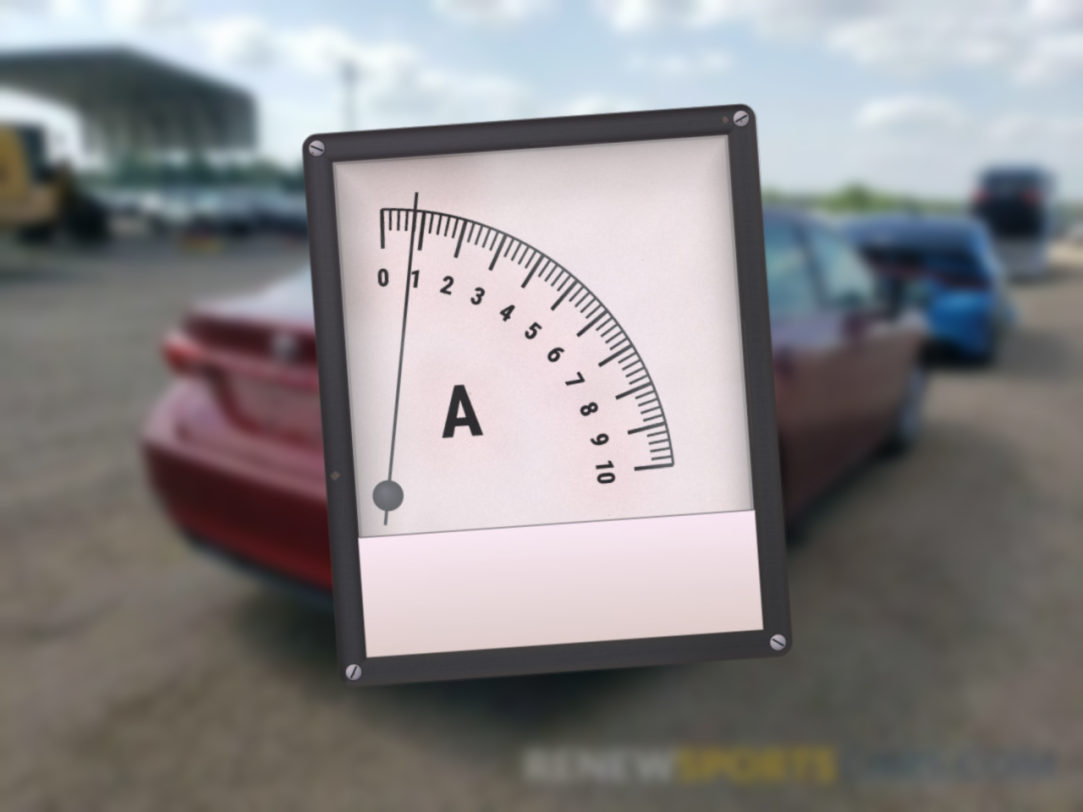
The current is {"value": 0.8, "unit": "A"}
